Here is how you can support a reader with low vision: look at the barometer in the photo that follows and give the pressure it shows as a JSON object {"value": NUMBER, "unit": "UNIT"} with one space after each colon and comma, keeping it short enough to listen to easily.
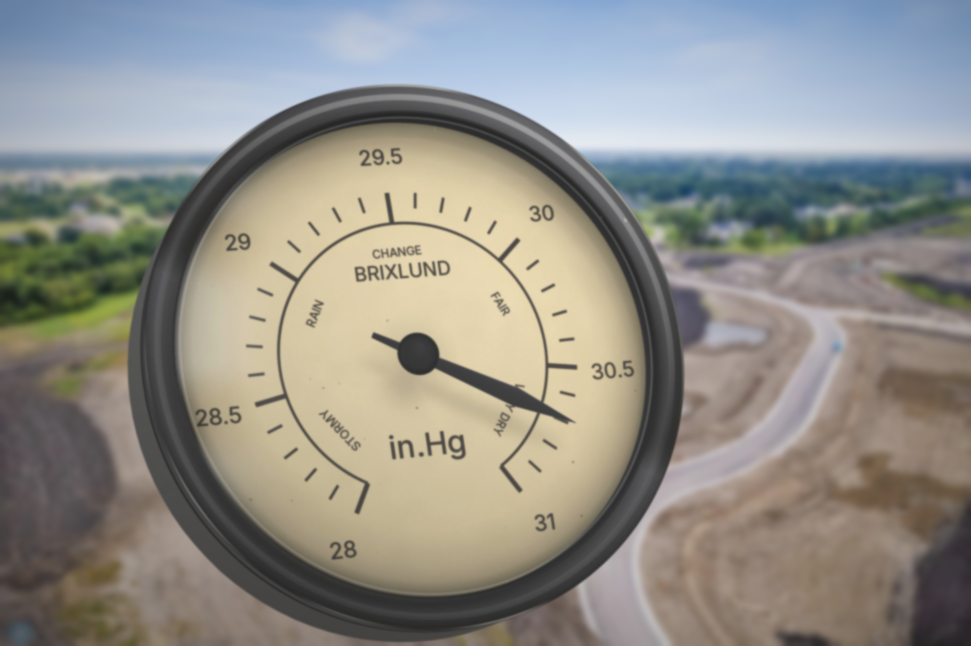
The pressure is {"value": 30.7, "unit": "inHg"}
